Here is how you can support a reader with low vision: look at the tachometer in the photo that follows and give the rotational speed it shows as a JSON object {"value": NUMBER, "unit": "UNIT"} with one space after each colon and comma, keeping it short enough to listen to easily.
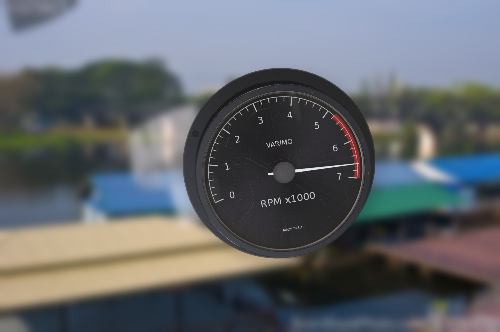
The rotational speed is {"value": 6600, "unit": "rpm"}
